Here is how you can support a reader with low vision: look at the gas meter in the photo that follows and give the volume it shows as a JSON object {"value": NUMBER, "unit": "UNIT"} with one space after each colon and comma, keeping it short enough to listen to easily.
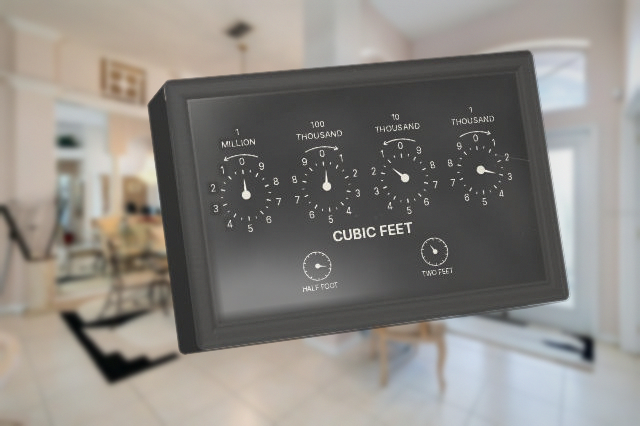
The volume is {"value": 1300, "unit": "ft³"}
